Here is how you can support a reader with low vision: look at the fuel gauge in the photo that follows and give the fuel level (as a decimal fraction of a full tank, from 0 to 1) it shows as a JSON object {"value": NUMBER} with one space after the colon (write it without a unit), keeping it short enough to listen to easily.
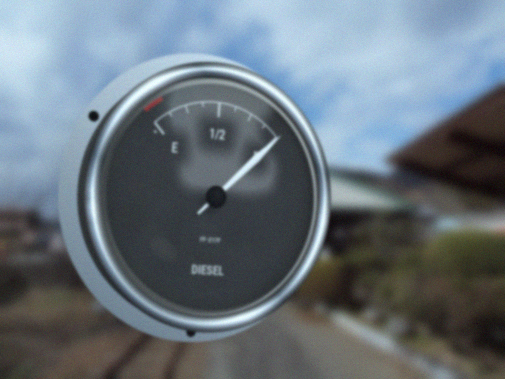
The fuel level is {"value": 1}
